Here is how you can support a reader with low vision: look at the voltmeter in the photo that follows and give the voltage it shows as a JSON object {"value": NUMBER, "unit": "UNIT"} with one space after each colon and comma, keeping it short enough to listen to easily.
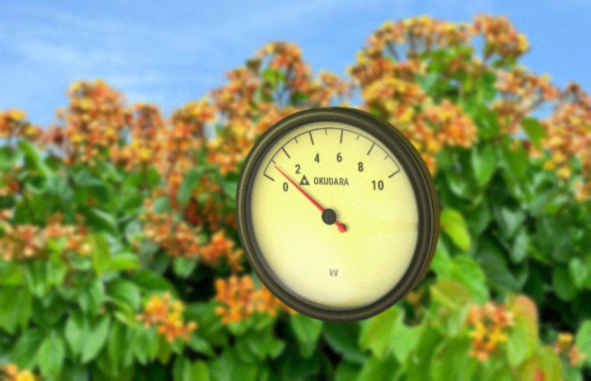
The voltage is {"value": 1, "unit": "kV"}
